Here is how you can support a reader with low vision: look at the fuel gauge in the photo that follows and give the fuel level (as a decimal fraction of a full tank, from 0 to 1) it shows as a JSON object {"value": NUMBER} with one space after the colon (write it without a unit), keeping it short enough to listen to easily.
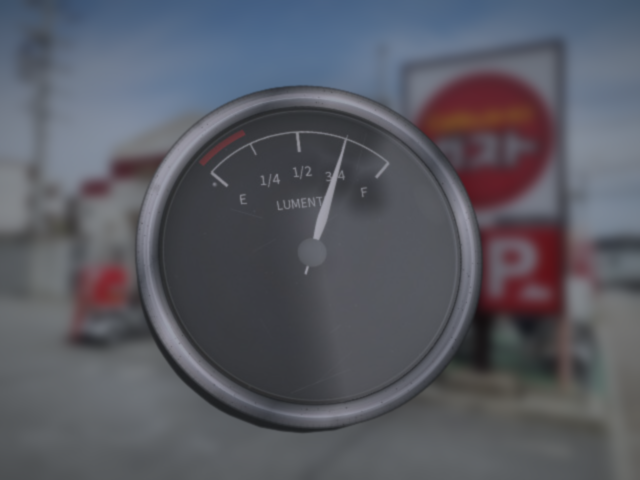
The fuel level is {"value": 0.75}
